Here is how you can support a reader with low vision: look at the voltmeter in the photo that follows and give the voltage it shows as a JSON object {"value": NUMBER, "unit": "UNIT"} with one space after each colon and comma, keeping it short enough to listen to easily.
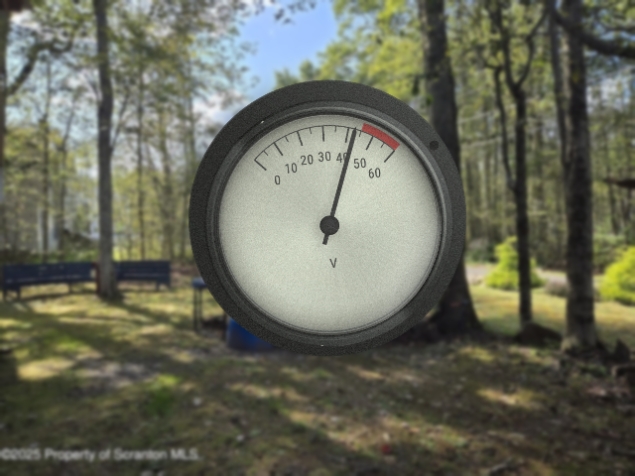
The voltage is {"value": 42.5, "unit": "V"}
